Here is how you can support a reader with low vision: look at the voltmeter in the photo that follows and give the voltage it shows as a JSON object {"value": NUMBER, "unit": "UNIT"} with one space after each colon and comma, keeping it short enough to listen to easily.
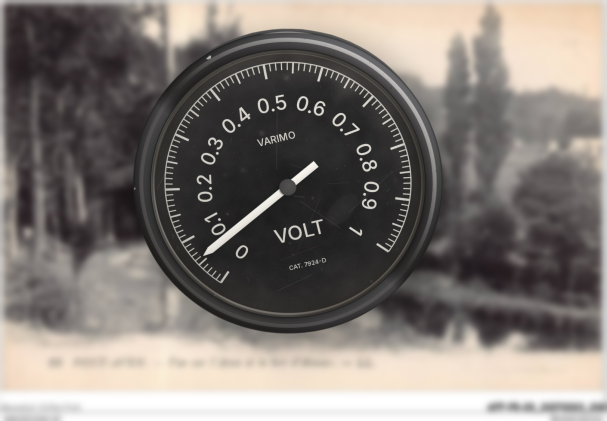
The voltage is {"value": 0.06, "unit": "V"}
